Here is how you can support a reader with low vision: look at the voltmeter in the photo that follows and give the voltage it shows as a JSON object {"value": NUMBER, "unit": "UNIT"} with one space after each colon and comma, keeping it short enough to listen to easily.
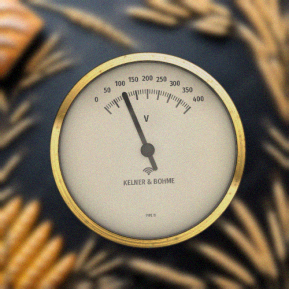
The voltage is {"value": 100, "unit": "V"}
